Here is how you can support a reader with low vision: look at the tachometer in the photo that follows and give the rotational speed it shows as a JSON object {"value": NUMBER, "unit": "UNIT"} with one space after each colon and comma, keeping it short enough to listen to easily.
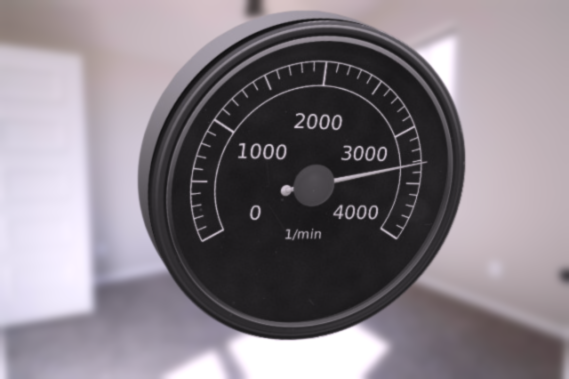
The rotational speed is {"value": 3300, "unit": "rpm"}
